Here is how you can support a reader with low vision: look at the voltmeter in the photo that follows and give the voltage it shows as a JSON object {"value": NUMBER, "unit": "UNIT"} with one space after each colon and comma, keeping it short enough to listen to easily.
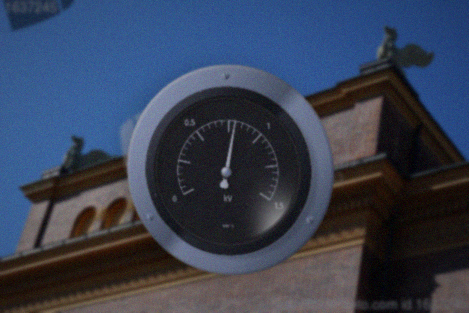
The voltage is {"value": 0.8, "unit": "kV"}
